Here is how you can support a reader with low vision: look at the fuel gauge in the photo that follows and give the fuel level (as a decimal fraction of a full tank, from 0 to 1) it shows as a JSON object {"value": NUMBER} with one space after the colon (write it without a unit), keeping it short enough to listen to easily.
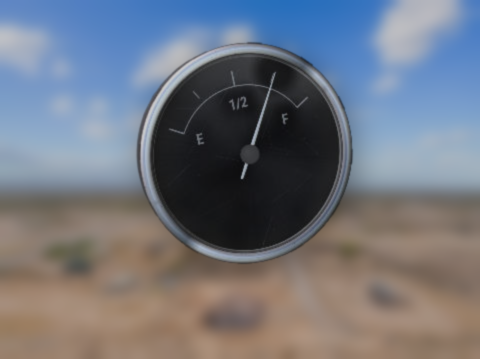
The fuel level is {"value": 0.75}
